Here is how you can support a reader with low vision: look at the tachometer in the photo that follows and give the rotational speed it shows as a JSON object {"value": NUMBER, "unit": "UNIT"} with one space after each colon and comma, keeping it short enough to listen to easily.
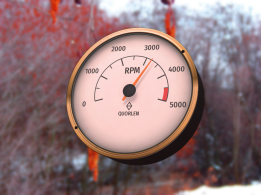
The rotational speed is {"value": 3250, "unit": "rpm"}
